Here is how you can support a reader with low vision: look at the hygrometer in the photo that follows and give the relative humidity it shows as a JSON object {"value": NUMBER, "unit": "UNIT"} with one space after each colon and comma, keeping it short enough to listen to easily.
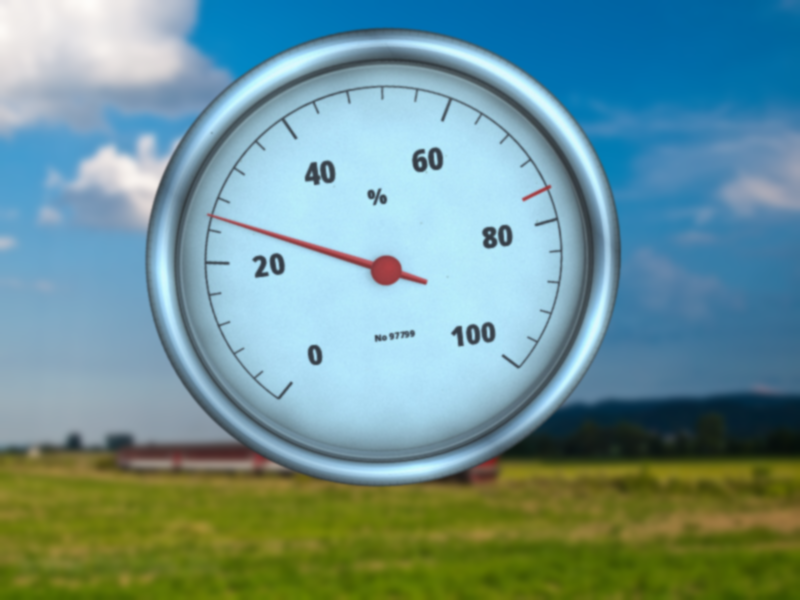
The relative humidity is {"value": 26, "unit": "%"}
